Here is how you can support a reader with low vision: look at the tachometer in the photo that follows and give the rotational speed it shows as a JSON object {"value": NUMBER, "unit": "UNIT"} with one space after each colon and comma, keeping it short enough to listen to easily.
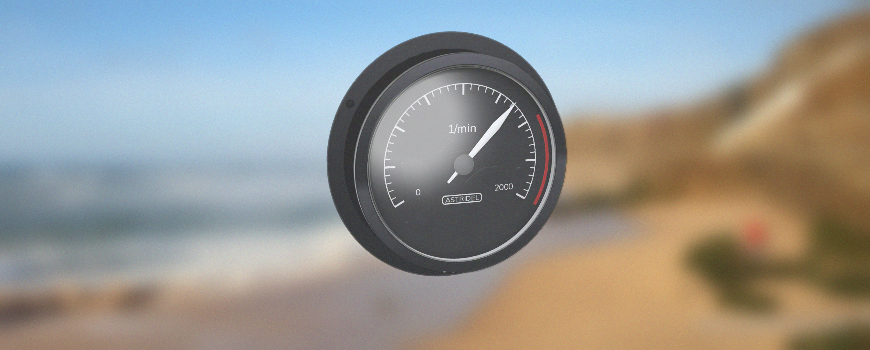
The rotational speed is {"value": 1350, "unit": "rpm"}
